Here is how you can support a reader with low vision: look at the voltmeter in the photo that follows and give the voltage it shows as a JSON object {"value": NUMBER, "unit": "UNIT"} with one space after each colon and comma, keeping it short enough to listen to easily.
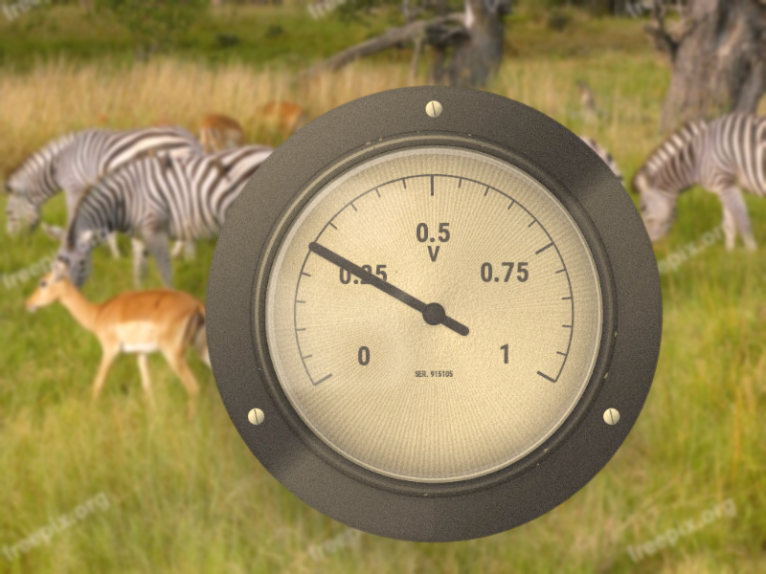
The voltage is {"value": 0.25, "unit": "V"}
